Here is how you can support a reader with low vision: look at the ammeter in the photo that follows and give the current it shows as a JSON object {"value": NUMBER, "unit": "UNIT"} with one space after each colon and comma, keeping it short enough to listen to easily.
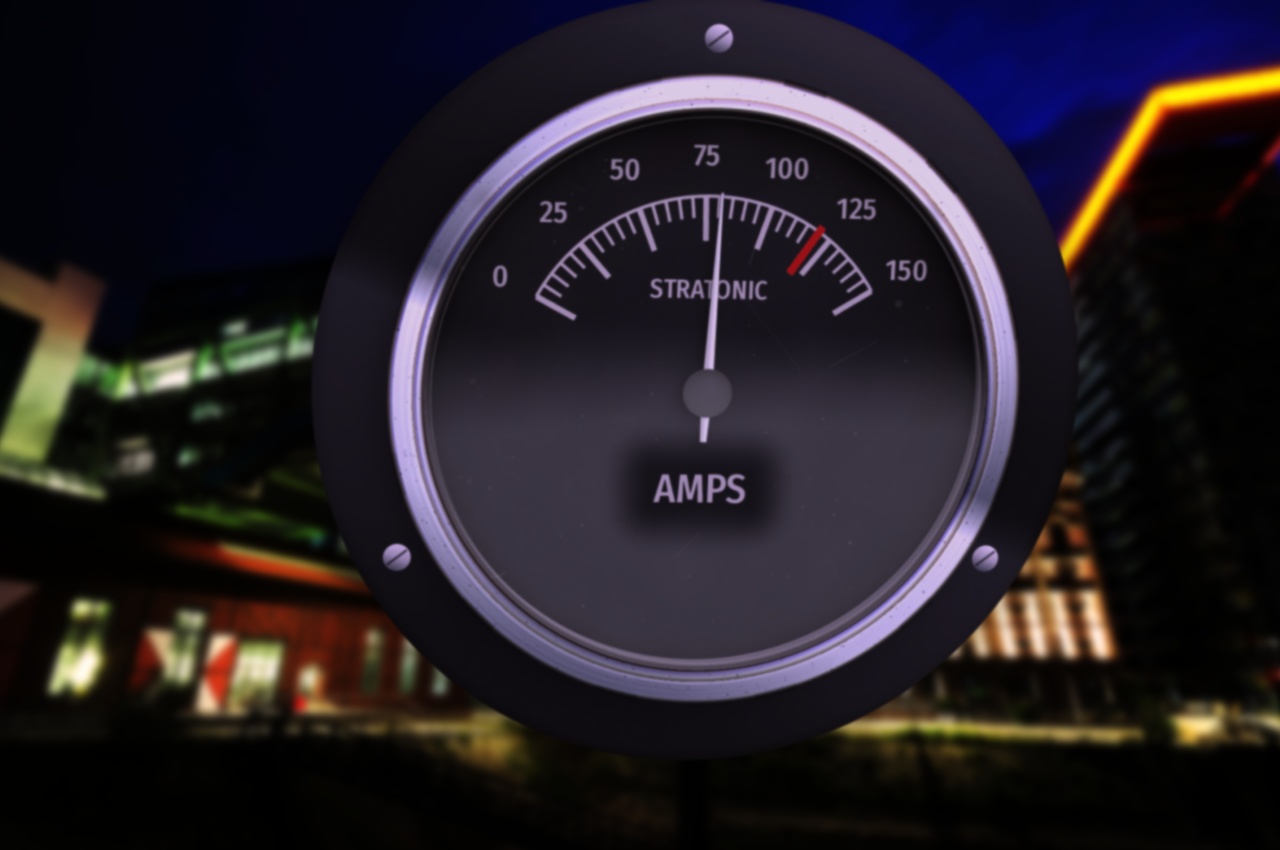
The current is {"value": 80, "unit": "A"}
